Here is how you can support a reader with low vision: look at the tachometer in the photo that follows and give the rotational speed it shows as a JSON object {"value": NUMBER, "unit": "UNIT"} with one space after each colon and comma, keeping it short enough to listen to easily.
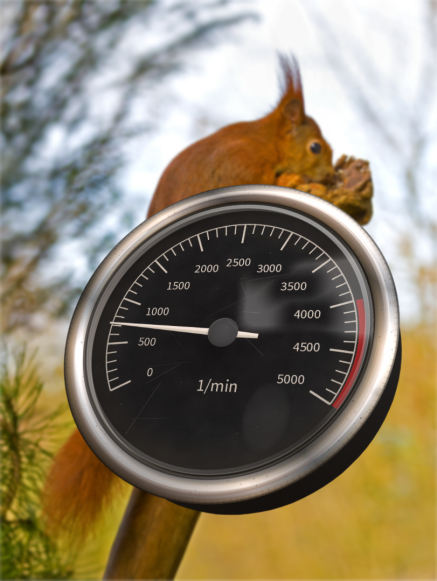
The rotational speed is {"value": 700, "unit": "rpm"}
